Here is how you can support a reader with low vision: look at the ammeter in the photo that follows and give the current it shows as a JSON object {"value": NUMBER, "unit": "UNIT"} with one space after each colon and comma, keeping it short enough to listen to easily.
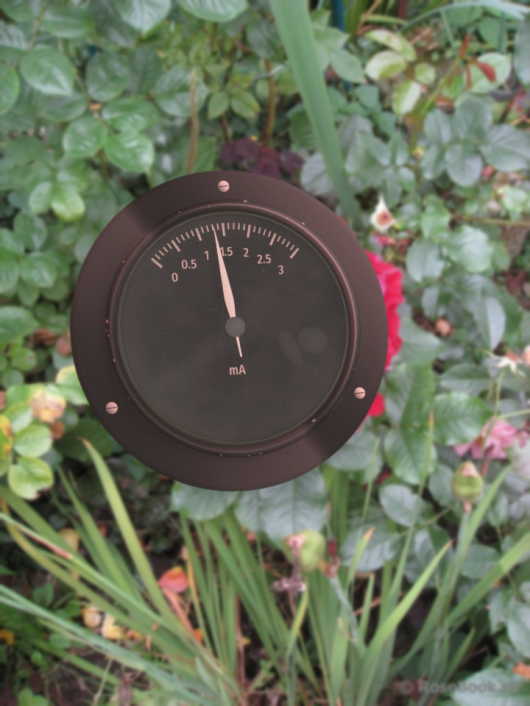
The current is {"value": 1.3, "unit": "mA"}
